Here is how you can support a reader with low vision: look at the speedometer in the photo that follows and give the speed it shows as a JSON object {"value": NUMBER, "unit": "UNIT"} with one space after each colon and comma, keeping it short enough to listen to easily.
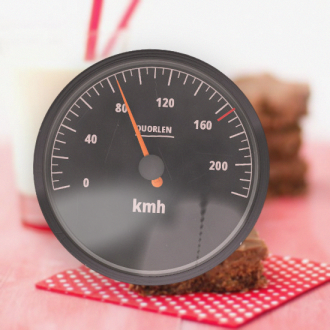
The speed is {"value": 85, "unit": "km/h"}
